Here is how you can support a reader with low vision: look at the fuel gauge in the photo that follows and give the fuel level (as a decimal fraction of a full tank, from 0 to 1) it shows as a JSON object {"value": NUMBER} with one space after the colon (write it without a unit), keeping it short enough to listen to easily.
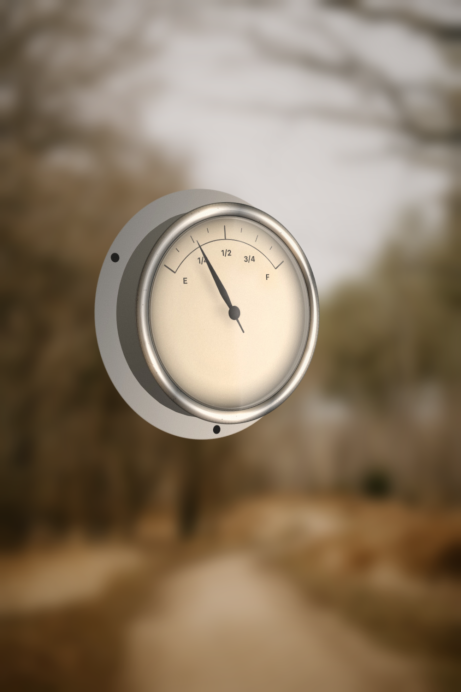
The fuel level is {"value": 0.25}
